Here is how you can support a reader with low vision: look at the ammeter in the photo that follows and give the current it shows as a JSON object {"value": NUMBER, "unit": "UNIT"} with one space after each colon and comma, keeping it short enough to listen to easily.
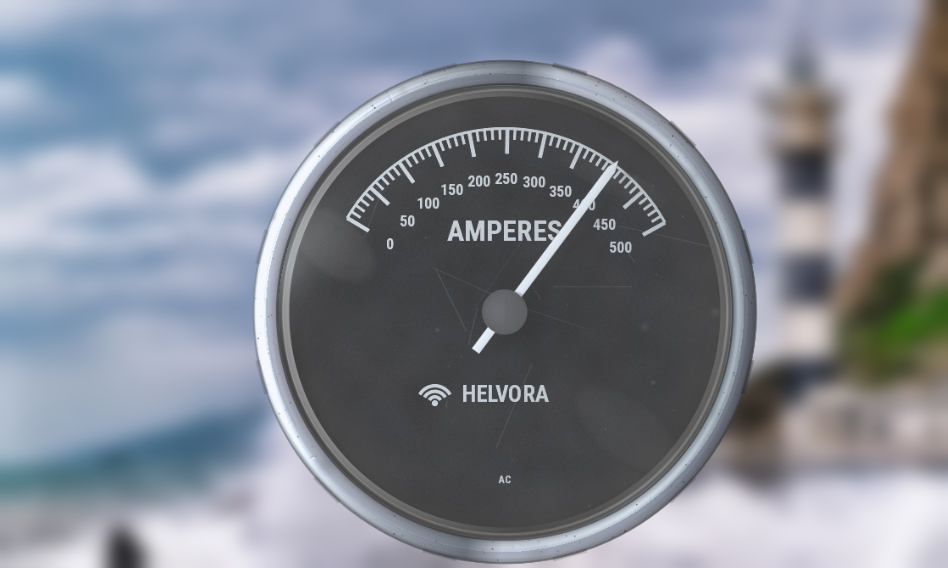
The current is {"value": 400, "unit": "A"}
